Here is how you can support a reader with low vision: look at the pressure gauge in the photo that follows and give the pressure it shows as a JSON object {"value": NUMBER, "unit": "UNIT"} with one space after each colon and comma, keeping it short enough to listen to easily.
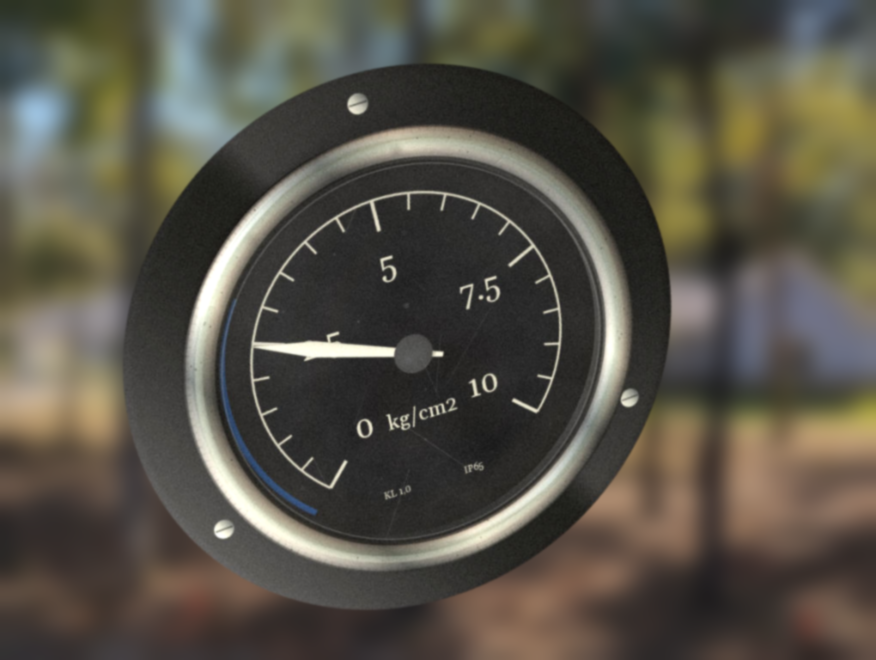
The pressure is {"value": 2.5, "unit": "kg/cm²"}
